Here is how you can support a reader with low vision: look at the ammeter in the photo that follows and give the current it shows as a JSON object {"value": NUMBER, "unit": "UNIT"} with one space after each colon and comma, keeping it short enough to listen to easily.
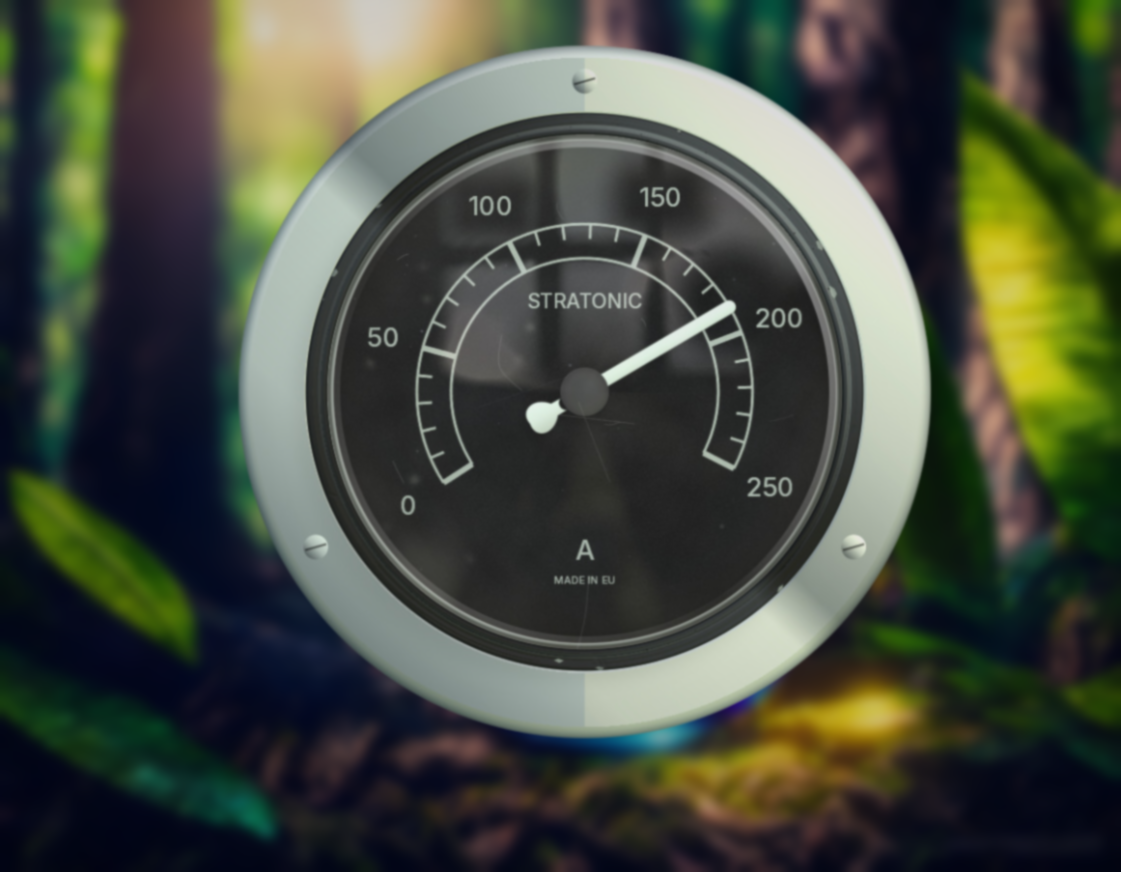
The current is {"value": 190, "unit": "A"}
